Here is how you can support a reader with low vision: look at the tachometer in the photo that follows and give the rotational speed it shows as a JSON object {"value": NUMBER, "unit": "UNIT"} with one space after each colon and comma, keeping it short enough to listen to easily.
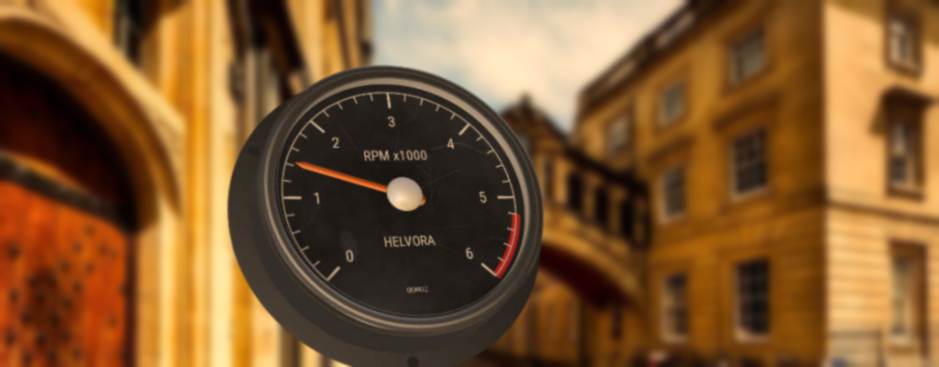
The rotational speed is {"value": 1400, "unit": "rpm"}
